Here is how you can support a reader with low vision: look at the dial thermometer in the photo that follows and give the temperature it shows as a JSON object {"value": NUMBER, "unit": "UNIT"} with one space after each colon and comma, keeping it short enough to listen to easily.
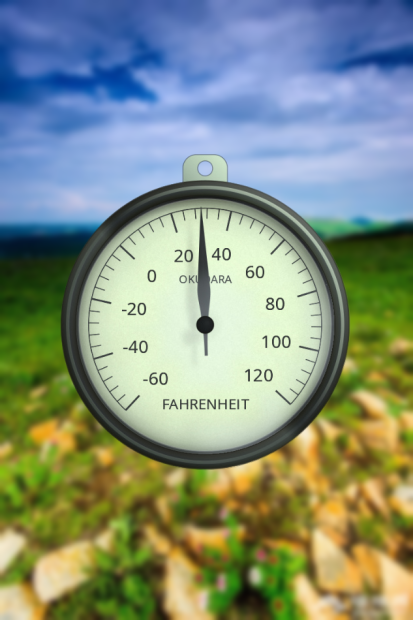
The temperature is {"value": 30, "unit": "°F"}
